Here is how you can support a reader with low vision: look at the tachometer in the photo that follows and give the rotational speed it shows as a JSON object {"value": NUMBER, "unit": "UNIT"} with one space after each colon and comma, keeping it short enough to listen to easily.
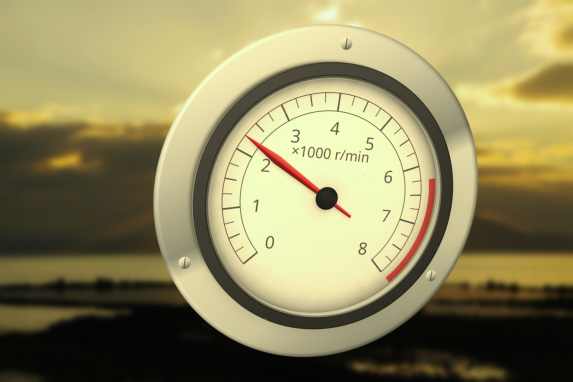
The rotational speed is {"value": 2250, "unit": "rpm"}
